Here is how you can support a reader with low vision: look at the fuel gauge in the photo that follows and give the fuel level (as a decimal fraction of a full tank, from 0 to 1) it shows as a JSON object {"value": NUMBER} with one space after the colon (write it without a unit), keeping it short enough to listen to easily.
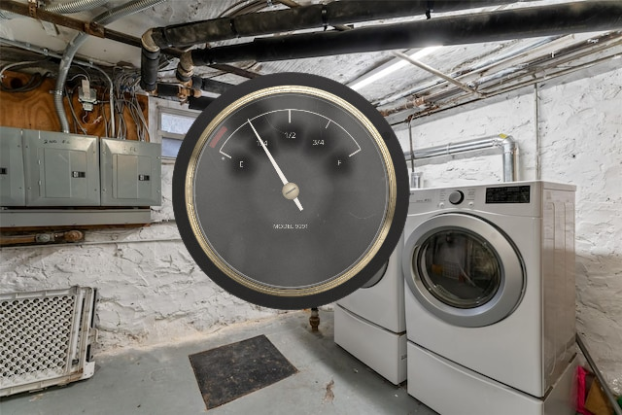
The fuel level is {"value": 0.25}
